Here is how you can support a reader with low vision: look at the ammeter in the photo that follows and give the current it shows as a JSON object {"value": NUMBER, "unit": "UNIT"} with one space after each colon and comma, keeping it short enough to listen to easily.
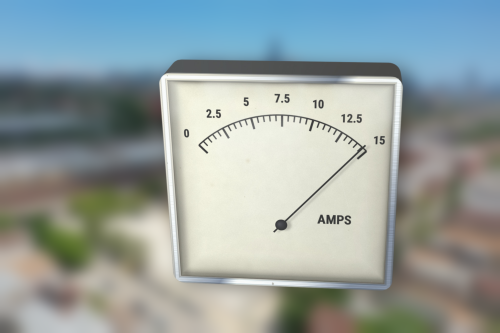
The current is {"value": 14.5, "unit": "A"}
